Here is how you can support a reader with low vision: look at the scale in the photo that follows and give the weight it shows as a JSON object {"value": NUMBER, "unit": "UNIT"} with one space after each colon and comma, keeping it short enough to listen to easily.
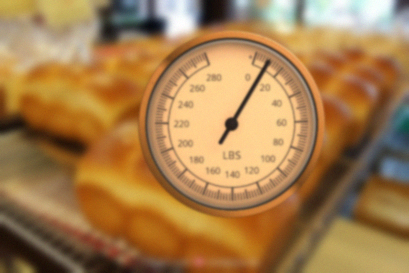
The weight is {"value": 10, "unit": "lb"}
